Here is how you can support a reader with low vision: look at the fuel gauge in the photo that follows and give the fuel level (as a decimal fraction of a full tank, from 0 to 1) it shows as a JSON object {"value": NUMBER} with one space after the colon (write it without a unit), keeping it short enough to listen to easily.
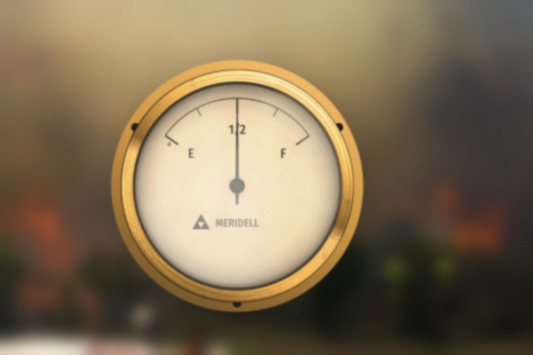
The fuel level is {"value": 0.5}
